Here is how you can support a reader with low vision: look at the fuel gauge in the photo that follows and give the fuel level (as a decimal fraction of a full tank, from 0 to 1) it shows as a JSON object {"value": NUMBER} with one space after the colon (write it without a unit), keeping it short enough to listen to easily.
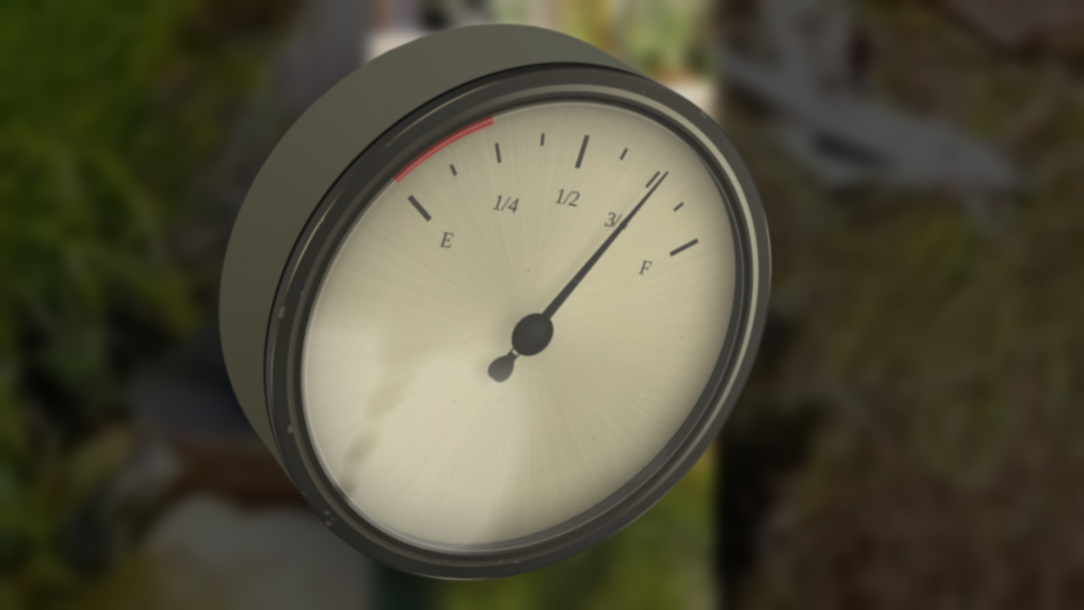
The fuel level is {"value": 0.75}
